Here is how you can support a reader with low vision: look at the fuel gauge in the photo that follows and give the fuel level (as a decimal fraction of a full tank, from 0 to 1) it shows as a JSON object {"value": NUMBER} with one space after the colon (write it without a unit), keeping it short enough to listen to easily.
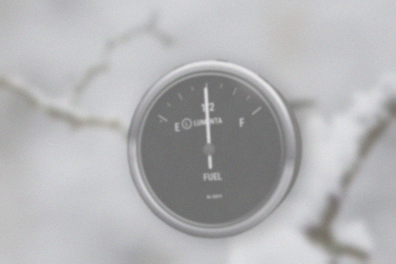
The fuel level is {"value": 0.5}
